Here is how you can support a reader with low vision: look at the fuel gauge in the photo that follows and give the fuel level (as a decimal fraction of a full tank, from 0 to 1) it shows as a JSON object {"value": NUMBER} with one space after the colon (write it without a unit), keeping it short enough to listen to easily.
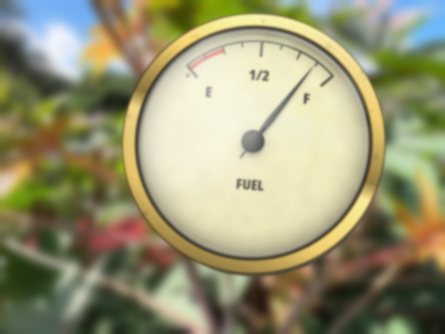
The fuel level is {"value": 0.875}
